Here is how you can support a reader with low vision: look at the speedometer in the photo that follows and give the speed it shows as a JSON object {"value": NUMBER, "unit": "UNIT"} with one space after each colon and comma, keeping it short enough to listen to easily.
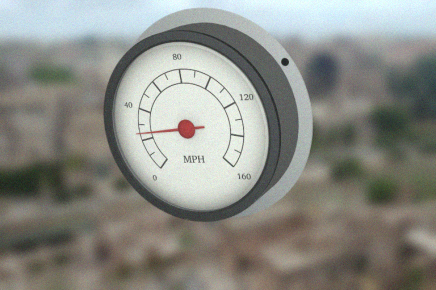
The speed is {"value": 25, "unit": "mph"}
